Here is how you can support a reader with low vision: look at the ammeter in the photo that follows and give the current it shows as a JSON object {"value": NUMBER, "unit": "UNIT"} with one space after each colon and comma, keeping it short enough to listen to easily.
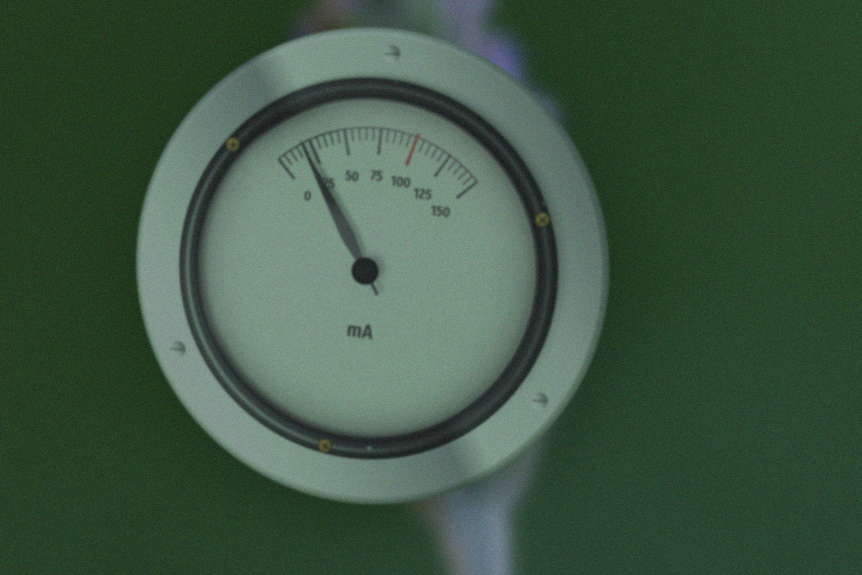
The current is {"value": 20, "unit": "mA"}
